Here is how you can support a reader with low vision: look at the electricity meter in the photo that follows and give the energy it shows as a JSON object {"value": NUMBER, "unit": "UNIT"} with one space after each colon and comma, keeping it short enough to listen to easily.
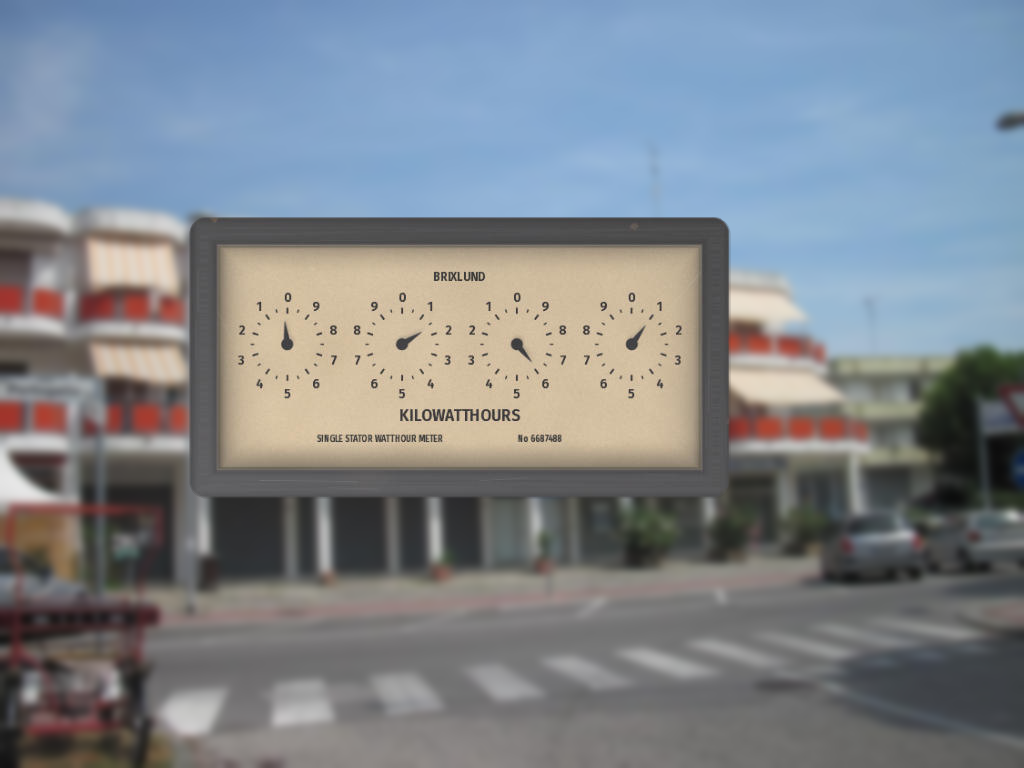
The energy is {"value": 161, "unit": "kWh"}
